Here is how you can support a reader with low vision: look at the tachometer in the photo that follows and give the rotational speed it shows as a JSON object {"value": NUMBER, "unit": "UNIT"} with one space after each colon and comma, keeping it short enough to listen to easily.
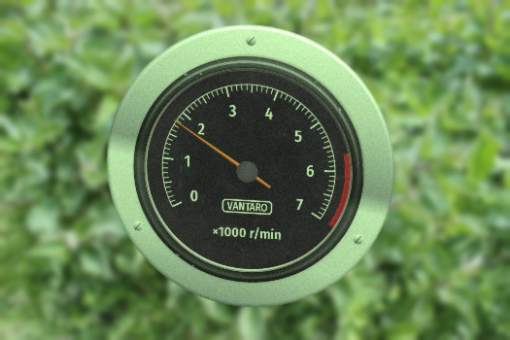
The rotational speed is {"value": 1800, "unit": "rpm"}
